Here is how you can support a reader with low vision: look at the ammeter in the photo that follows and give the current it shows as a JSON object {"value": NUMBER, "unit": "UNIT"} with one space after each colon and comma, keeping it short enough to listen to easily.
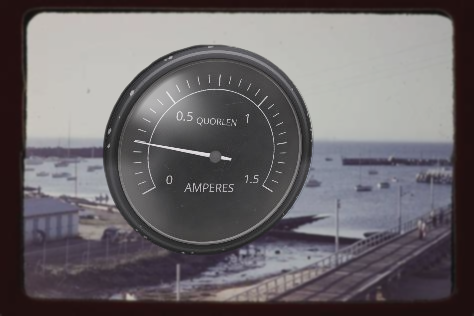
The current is {"value": 0.25, "unit": "A"}
